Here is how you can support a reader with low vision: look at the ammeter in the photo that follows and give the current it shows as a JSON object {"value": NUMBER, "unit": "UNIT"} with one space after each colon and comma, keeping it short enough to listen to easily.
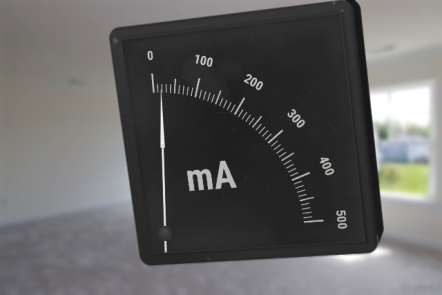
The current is {"value": 20, "unit": "mA"}
